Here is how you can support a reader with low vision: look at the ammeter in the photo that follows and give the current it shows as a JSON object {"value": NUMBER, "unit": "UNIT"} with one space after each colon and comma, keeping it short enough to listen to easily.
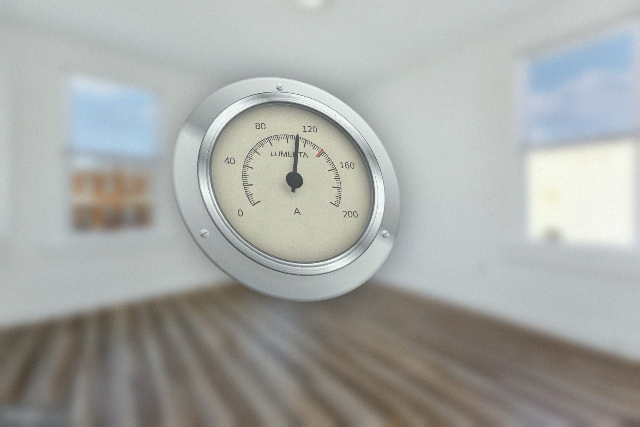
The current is {"value": 110, "unit": "A"}
